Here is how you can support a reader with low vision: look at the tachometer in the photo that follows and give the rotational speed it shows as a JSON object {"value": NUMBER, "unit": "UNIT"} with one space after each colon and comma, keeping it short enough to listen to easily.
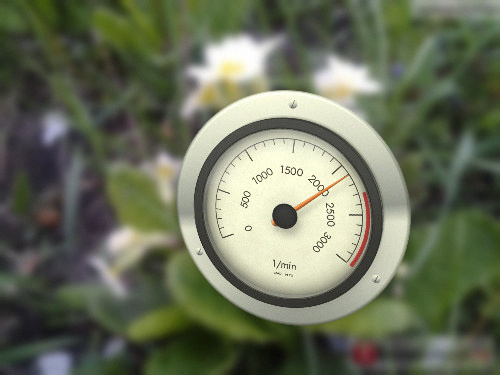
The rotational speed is {"value": 2100, "unit": "rpm"}
